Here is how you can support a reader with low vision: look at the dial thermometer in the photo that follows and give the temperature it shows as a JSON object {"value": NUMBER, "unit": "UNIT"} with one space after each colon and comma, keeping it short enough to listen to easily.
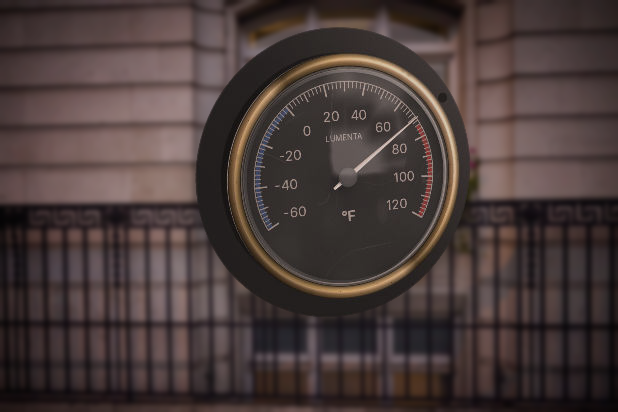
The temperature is {"value": 70, "unit": "°F"}
